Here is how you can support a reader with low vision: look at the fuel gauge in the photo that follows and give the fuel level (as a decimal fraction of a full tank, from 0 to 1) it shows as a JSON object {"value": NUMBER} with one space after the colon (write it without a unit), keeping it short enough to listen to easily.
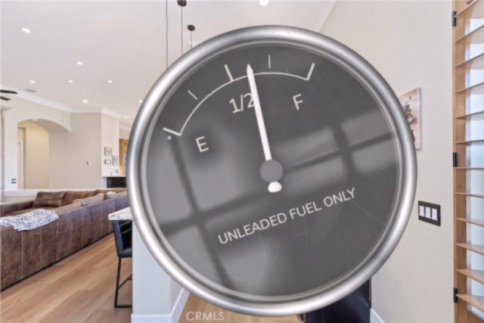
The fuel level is {"value": 0.625}
